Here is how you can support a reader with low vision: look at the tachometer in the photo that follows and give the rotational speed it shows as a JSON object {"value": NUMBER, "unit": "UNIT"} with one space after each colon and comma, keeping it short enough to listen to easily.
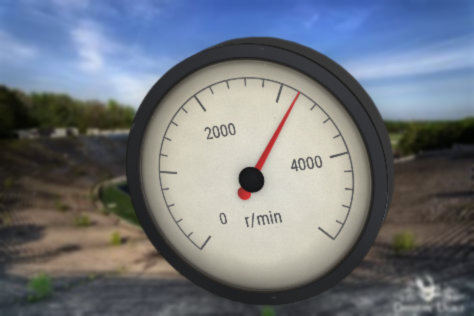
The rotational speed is {"value": 3200, "unit": "rpm"}
